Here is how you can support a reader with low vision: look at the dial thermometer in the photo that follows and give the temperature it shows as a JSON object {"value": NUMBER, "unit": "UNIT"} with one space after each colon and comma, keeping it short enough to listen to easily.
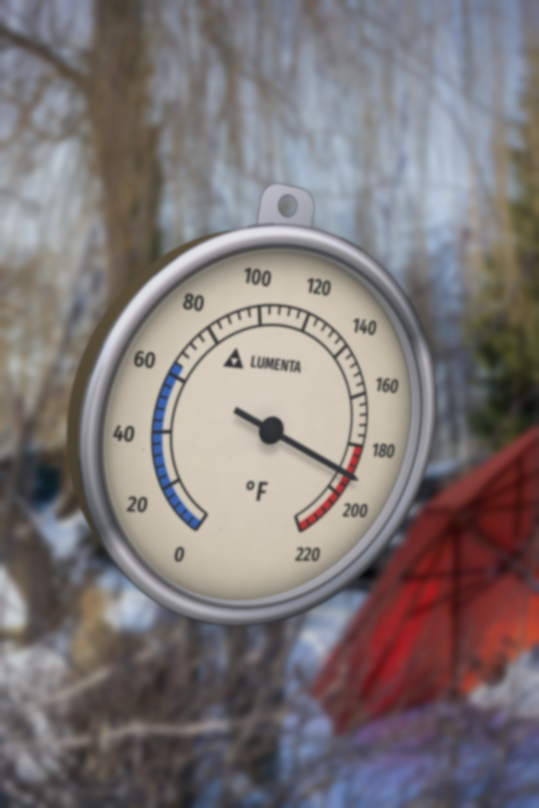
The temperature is {"value": 192, "unit": "°F"}
